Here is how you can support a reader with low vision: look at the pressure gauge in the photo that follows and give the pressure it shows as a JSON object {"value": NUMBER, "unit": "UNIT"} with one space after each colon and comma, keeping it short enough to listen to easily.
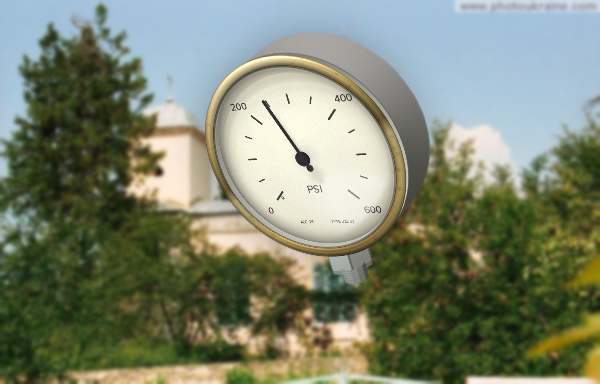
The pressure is {"value": 250, "unit": "psi"}
